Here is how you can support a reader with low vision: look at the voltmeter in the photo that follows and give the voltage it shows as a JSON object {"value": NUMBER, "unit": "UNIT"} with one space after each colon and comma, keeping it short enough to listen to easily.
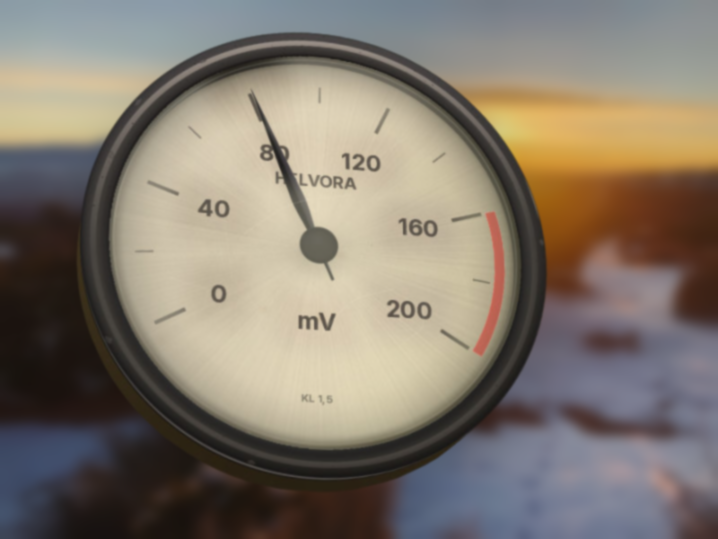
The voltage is {"value": 80, "unit": "mV"}
